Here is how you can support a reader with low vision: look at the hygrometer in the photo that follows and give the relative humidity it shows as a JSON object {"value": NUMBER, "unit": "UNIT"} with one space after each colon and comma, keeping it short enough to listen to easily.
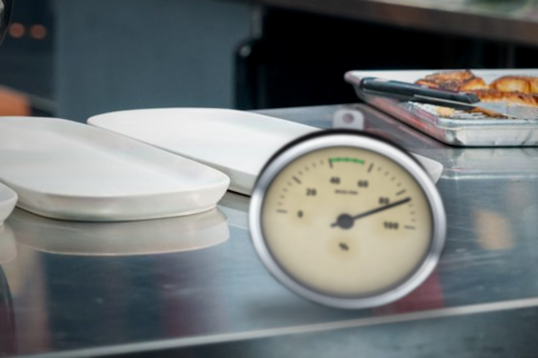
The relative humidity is {"value": 84, "unit": "%"}
